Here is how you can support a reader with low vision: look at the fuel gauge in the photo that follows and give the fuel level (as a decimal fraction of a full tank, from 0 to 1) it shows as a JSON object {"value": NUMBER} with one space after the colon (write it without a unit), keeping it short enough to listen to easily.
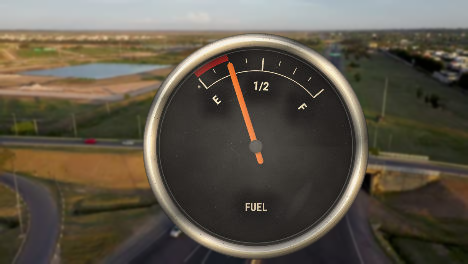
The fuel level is {"value": 0.25}
